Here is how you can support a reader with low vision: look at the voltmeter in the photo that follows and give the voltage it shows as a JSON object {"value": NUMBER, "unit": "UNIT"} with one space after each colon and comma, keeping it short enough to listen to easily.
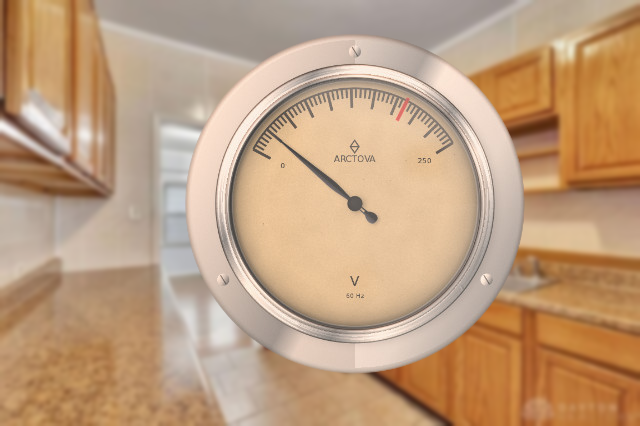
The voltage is {"value": 25, "unit": "V"}
